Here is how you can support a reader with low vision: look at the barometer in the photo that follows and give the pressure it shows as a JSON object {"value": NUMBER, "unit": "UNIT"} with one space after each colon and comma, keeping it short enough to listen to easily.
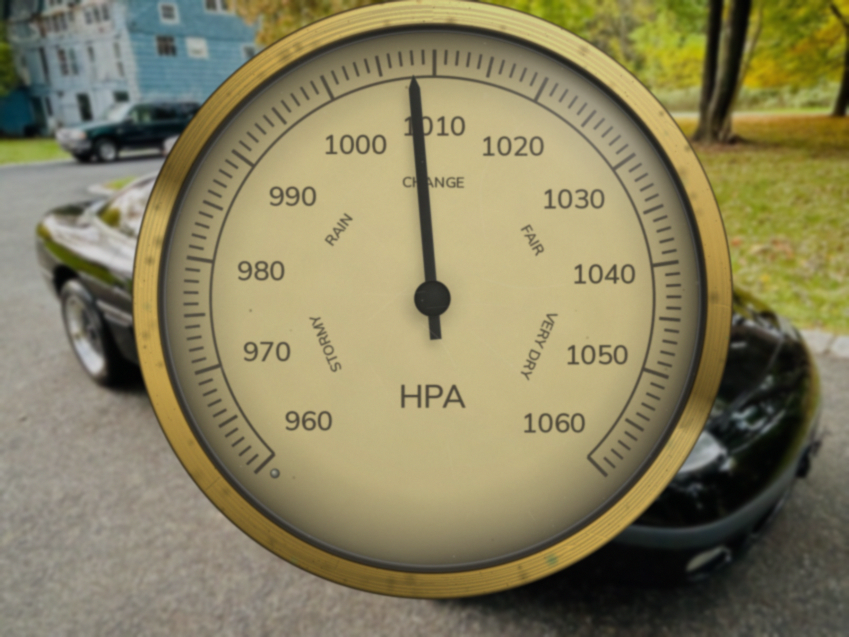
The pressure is {"value": 1008, "unit": "hPa"}
